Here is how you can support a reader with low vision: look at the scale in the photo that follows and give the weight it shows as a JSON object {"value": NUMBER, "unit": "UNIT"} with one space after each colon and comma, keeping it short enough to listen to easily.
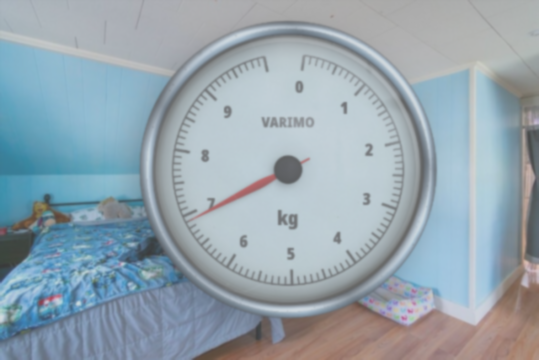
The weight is {"value": 6.9, "unit": "kg"}
